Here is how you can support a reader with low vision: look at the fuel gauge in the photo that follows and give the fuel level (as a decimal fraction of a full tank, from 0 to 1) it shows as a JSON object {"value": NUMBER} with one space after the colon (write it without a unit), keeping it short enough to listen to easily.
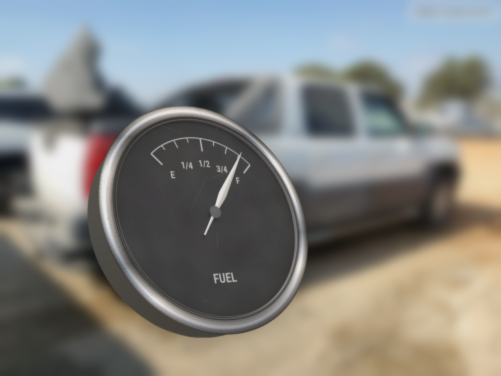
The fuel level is {"value": 0.875}
